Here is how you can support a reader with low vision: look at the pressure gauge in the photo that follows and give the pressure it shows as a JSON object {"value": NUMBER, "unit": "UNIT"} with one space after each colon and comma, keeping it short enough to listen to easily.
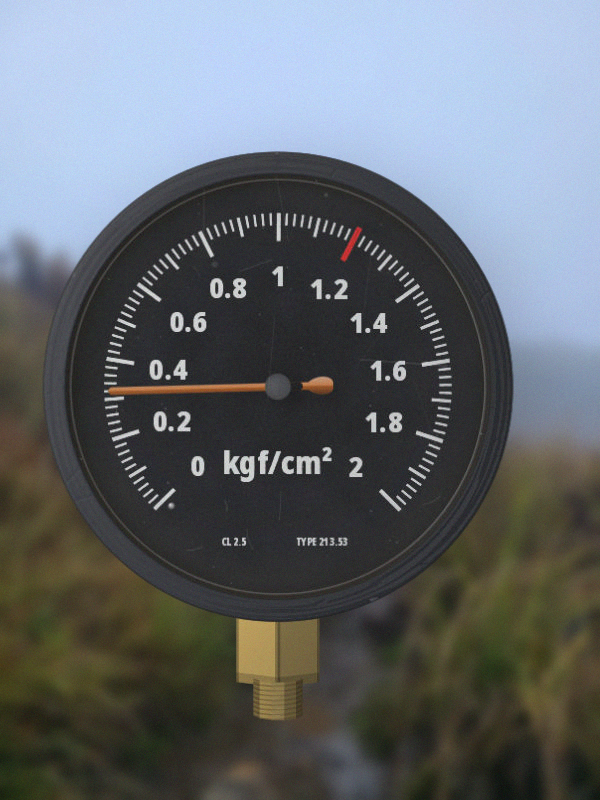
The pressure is {"value": 0.32, "unit": "kg/cm²"}
